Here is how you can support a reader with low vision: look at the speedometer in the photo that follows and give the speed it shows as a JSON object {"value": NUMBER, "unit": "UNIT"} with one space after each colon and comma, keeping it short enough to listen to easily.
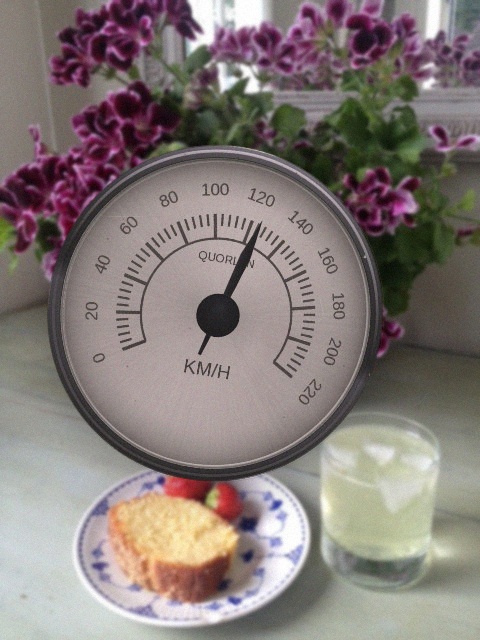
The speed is {"value": 124, "unit": "km/h"}
